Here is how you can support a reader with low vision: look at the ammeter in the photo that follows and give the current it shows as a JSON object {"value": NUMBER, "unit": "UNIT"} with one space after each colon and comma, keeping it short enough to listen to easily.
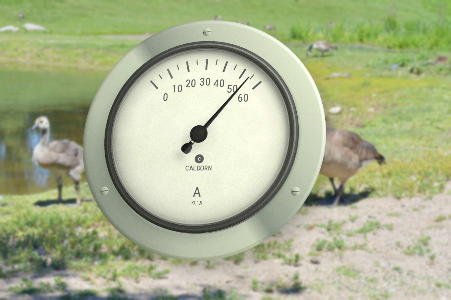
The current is {"value": 55, "unit": "A"}
